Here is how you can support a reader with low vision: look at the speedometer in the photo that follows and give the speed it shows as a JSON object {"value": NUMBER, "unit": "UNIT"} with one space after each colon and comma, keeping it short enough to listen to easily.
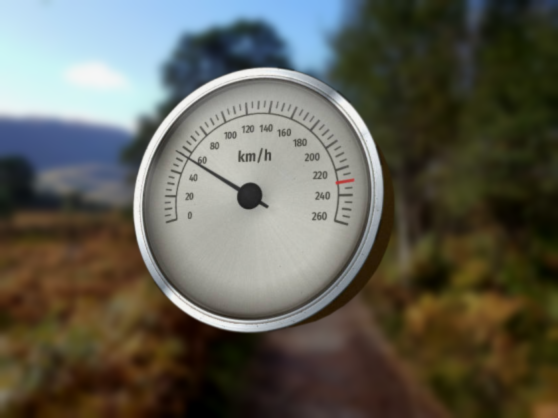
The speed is {"value": 55, "unit": "km/h"}
